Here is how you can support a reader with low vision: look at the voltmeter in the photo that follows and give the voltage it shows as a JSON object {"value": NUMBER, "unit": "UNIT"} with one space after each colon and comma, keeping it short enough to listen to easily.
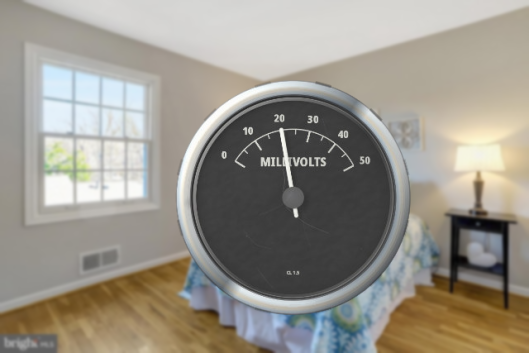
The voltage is {"value": 20, "unit": "mV"}
